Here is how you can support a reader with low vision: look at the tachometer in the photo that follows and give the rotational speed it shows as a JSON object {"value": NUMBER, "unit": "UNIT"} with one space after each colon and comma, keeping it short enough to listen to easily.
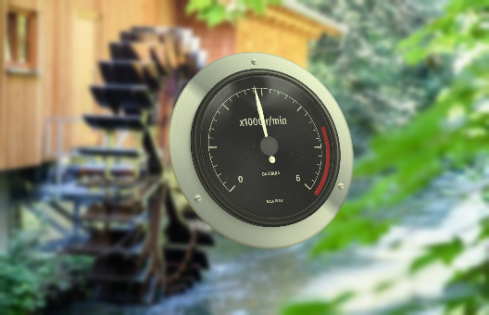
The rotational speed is {"value": 2800, "unit": "rpm"}
